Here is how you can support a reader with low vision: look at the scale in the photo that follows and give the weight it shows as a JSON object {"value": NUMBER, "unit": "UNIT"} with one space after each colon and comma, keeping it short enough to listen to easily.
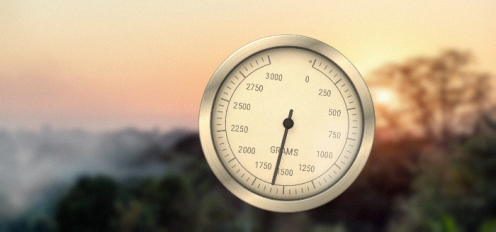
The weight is {"value": 1600, "unit": "g"}
